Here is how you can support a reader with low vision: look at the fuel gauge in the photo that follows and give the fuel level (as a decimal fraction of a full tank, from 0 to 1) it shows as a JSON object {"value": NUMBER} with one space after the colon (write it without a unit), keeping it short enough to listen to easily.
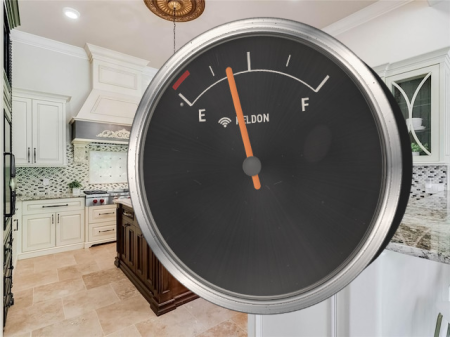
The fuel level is {"value": 0.375}
